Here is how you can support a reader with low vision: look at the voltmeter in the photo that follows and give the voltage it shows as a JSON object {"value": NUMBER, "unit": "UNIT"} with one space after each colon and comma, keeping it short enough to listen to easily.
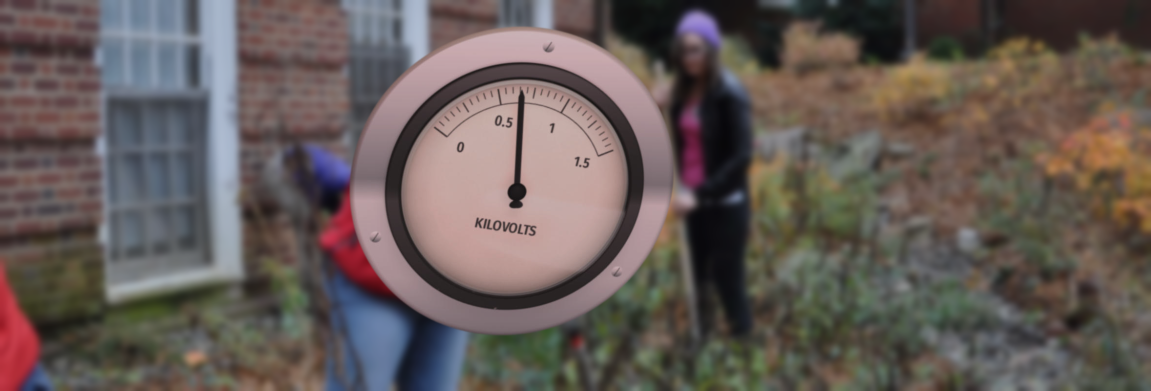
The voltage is {"value": 0.65, "unit": "kV"}
